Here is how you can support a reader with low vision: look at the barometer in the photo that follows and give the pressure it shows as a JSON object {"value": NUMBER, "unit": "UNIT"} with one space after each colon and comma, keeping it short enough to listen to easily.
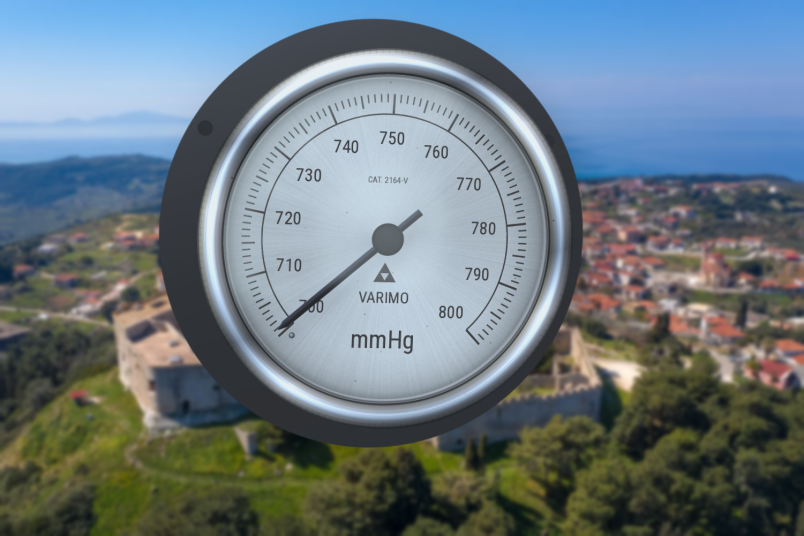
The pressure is {"value": 701, "unit": "mmHg"}
